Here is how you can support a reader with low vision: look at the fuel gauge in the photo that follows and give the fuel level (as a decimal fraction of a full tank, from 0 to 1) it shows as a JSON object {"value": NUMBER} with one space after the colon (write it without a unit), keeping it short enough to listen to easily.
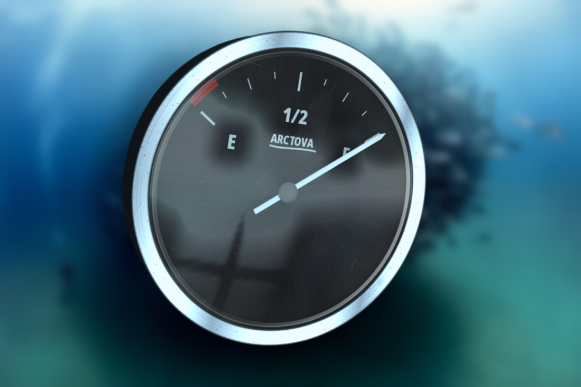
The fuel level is {"value": 1}
